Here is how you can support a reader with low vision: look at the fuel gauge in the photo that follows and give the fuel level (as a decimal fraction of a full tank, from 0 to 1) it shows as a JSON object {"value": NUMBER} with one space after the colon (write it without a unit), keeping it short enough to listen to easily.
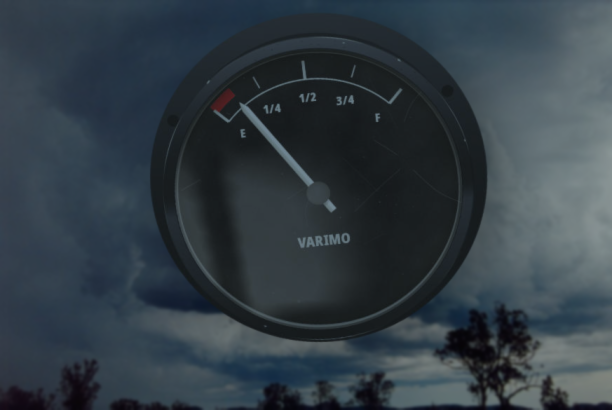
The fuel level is {"value": 0.125}
